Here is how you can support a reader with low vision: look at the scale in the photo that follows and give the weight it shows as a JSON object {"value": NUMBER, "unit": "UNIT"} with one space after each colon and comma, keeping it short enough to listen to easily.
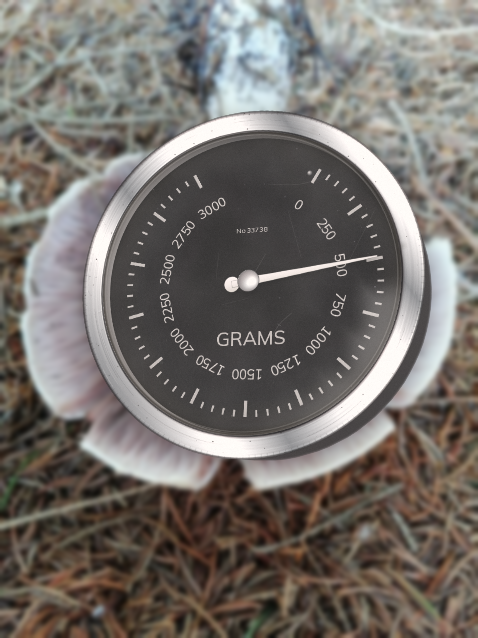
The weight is {"value": 500, "unit": "g"}
